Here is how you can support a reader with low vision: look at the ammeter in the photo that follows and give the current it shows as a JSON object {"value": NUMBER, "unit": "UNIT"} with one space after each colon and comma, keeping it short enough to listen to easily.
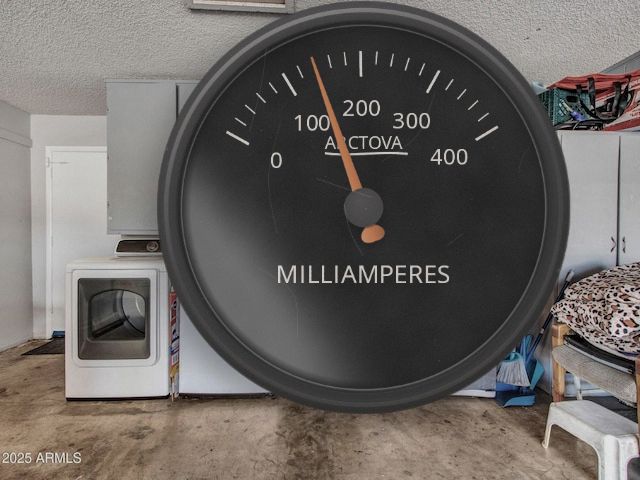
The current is {"value": 140, "unit": "mA"}
